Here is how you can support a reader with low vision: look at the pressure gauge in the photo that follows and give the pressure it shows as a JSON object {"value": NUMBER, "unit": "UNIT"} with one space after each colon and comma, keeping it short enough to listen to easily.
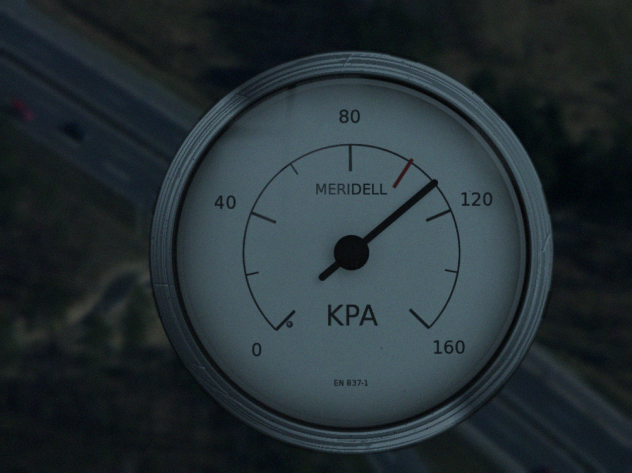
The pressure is {"value": 110, "unit": "kPa"}
